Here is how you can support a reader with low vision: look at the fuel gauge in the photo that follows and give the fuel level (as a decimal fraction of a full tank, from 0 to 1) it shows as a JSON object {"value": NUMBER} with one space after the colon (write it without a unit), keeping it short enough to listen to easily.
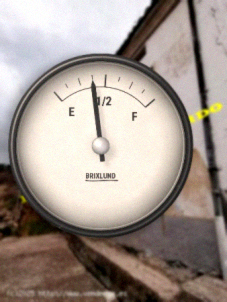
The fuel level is {"value": 0.375}
